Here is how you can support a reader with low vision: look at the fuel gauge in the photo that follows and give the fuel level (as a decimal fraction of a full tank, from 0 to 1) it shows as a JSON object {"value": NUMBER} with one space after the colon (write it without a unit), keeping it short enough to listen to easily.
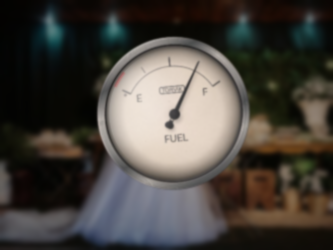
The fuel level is {"value": 0.75}
